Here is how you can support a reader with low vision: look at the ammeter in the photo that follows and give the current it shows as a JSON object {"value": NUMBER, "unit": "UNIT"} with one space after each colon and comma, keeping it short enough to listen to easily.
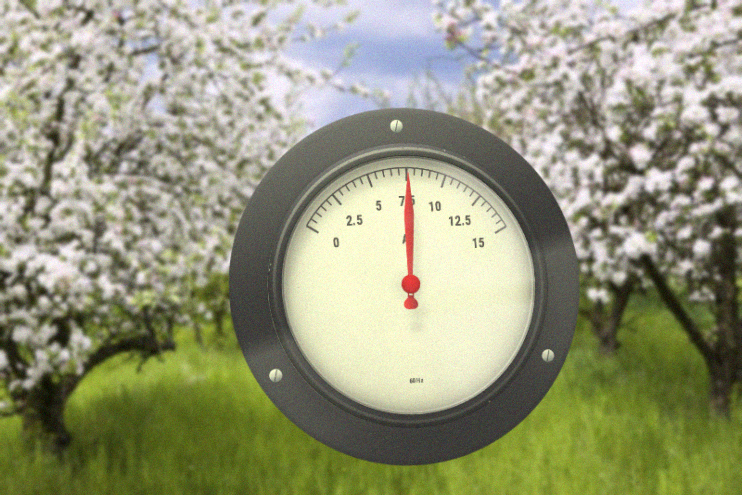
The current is {"value": 7.5, "unit": "A"}
